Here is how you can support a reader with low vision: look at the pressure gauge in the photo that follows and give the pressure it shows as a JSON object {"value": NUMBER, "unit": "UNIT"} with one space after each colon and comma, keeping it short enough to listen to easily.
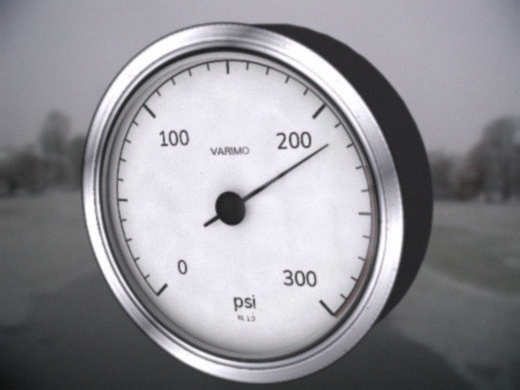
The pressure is {"value": 215, "unit": "psi"}
